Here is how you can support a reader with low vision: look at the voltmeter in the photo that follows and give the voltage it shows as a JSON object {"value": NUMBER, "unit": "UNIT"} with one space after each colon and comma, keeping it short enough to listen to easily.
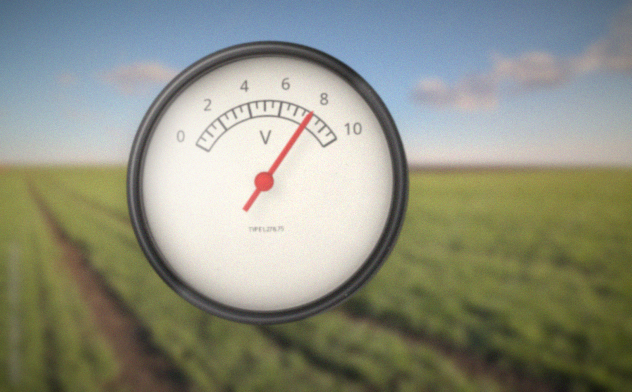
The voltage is {"value": 8, "unit": "V"}
